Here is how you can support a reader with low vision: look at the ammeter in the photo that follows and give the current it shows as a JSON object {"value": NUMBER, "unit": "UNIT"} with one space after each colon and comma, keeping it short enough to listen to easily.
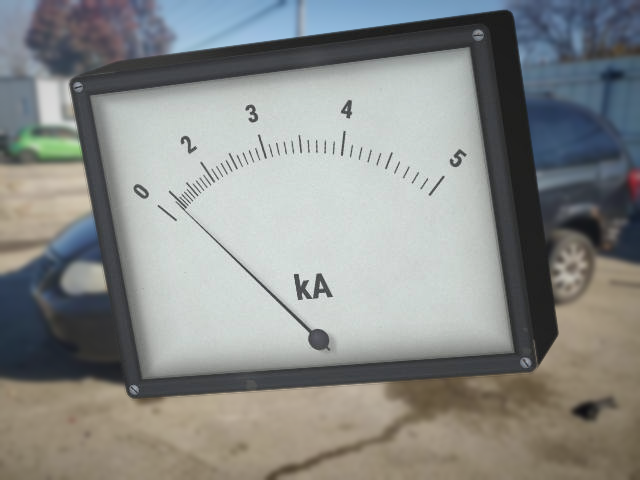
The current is {"value": 1, "unit": "kA"}
